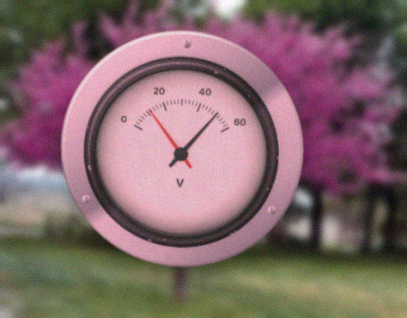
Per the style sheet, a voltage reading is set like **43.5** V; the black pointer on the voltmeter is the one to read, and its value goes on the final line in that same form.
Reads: **50** V
